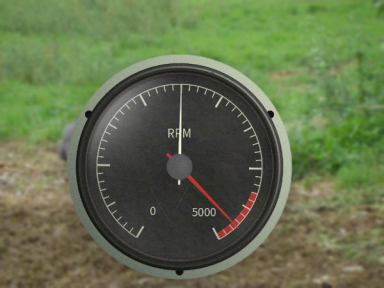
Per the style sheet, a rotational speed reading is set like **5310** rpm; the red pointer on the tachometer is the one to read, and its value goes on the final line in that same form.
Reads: **4750** rpm
